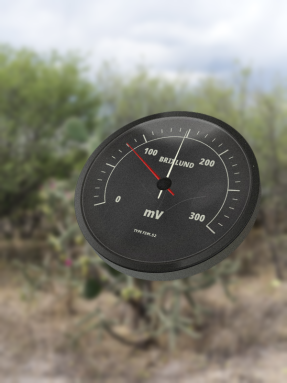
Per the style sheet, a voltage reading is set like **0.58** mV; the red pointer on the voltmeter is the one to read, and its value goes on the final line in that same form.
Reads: **80** mV
